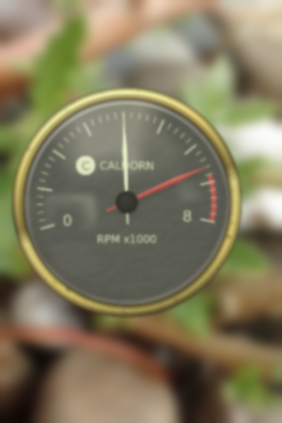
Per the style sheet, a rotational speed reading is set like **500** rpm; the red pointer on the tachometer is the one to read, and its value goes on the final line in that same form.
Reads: **6600** rpm
